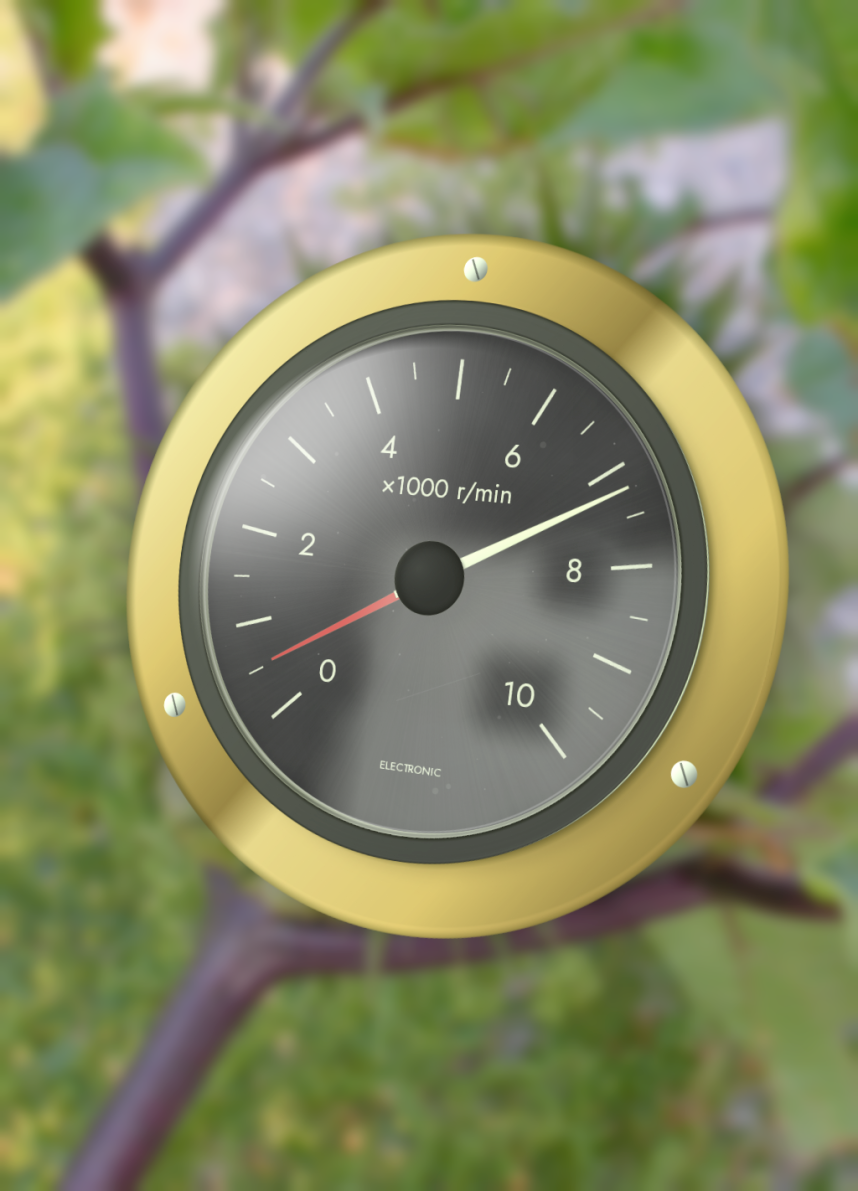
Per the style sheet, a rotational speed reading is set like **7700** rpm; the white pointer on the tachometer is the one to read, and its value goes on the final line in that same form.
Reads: **7250** rpm
